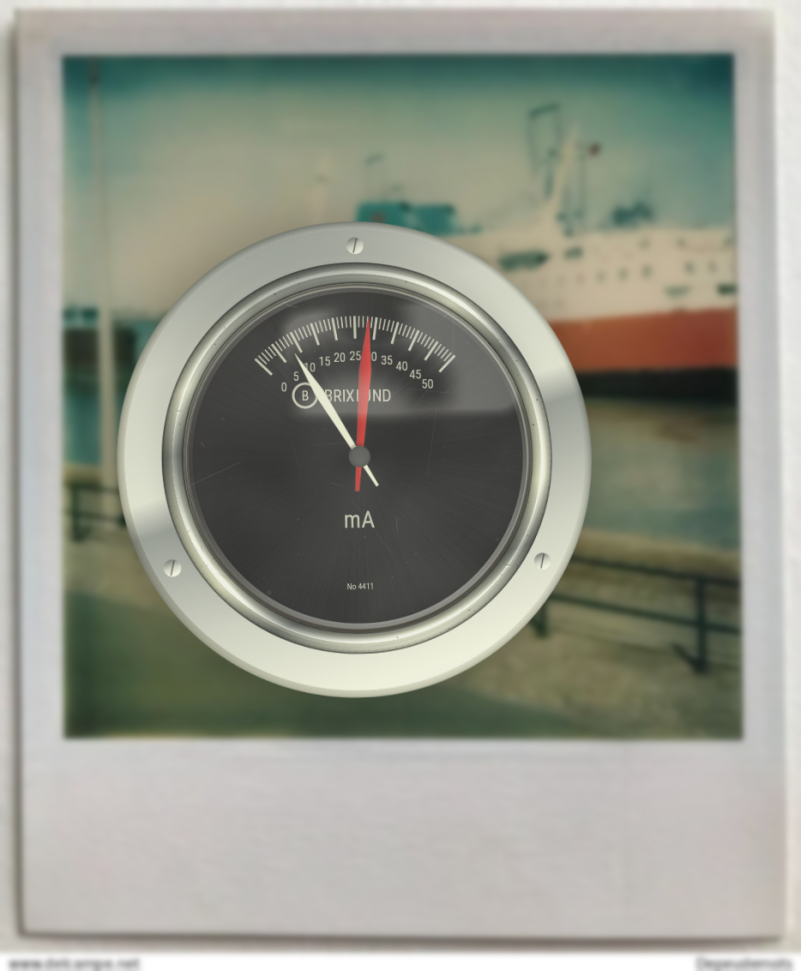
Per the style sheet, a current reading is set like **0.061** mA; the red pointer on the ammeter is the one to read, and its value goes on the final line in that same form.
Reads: **28** mA
